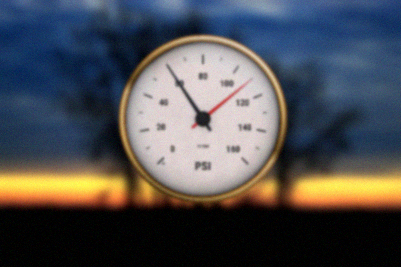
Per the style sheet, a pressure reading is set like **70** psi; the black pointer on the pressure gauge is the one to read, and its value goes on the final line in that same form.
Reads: **60** psi
